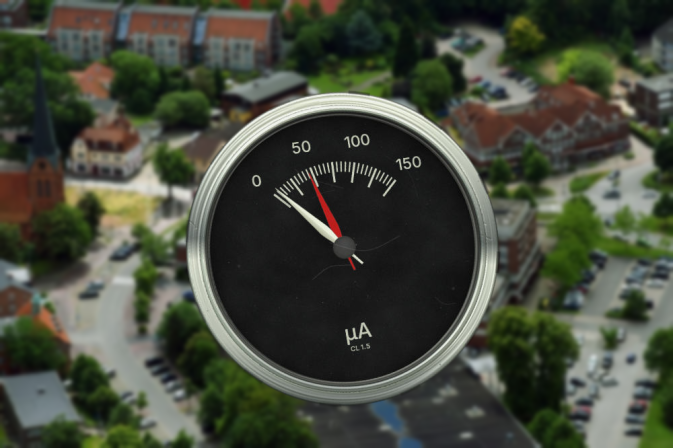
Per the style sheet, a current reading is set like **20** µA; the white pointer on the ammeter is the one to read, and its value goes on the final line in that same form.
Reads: **5** µA
